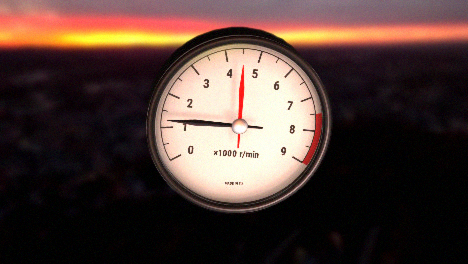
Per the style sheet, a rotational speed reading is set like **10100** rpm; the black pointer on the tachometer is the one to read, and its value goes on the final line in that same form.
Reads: **1250** rpm
